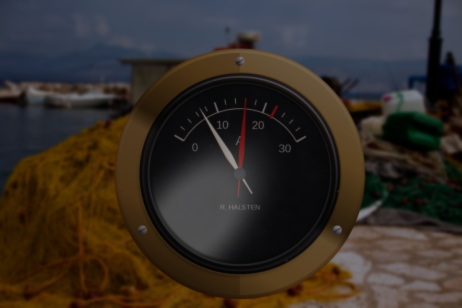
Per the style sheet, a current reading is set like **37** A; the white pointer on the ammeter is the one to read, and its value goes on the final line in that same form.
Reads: **7** A
